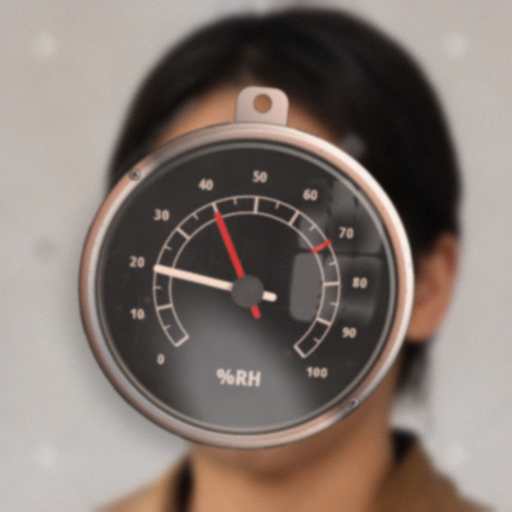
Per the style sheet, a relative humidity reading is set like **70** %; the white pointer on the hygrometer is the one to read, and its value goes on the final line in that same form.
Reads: **20** %
